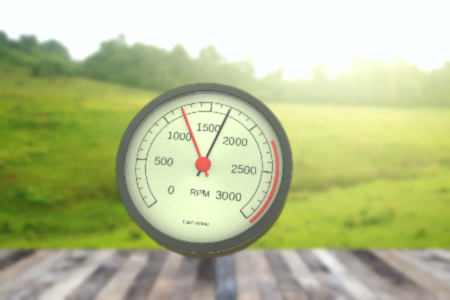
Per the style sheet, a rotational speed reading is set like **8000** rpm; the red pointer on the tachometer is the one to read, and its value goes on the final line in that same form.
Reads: **1200** rpm
